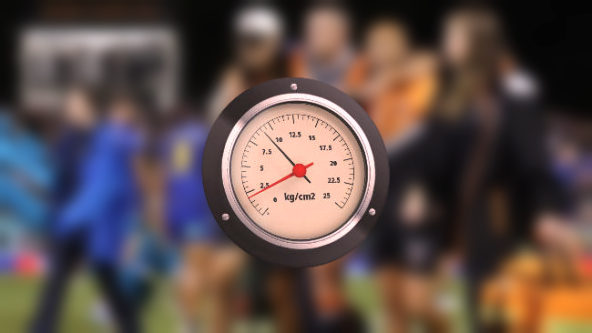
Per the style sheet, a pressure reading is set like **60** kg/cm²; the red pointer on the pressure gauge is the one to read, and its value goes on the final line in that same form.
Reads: **2** kg/cm²
